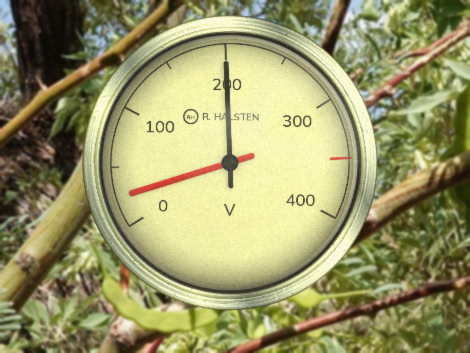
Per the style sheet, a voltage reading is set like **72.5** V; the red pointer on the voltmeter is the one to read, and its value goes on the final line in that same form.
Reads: **25** V
